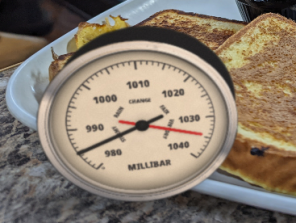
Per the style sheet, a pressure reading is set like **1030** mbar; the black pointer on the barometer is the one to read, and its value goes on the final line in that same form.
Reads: **985** mbar
